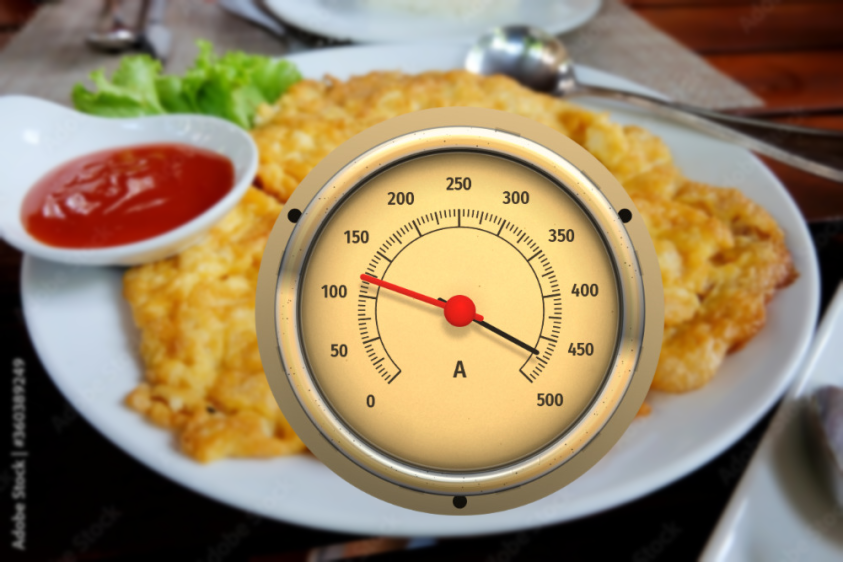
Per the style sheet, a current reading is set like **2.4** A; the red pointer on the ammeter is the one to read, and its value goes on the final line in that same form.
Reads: **120** A
